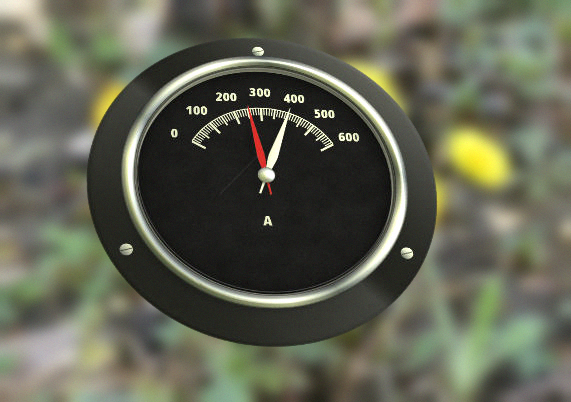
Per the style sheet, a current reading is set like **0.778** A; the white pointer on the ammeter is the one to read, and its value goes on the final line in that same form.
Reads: **400** A
